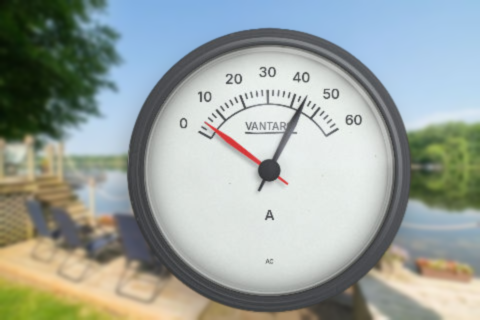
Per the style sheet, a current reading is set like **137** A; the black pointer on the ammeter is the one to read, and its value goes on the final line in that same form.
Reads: **44** A
